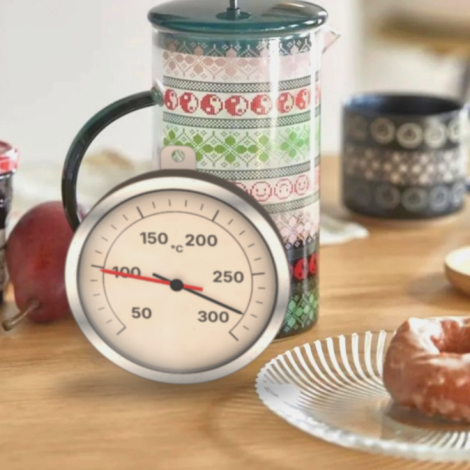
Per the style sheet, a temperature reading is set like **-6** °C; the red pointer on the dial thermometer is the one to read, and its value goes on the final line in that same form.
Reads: **100** °C
